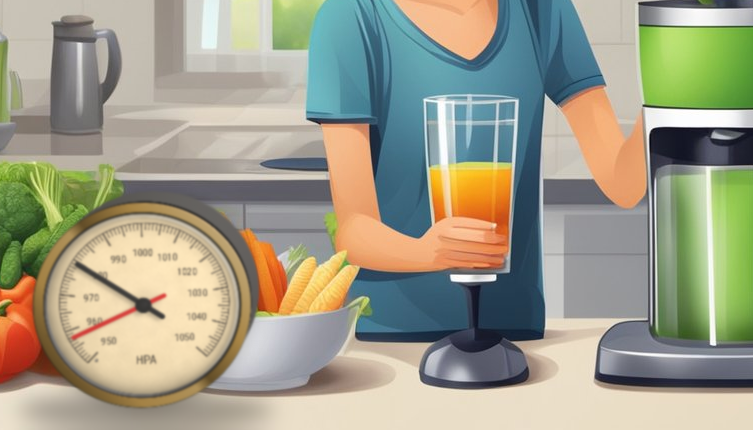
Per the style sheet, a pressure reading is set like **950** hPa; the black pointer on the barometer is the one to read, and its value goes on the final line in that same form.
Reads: **980** hPa
